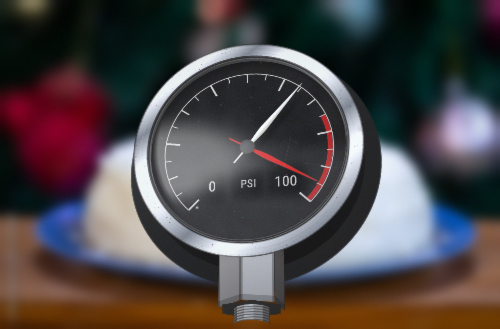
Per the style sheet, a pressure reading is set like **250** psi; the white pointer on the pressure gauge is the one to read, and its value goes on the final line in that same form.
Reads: **65** psi
